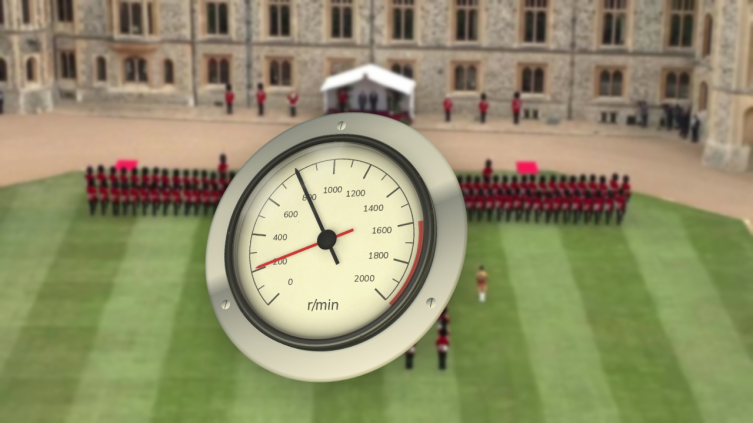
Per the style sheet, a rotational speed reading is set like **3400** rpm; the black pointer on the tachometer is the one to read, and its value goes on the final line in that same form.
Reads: **800** rpm
